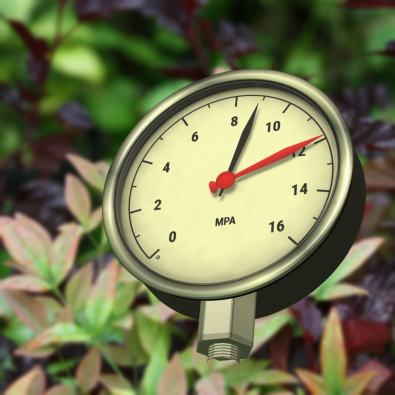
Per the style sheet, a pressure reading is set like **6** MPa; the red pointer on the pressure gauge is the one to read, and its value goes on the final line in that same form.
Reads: **12** MPa
